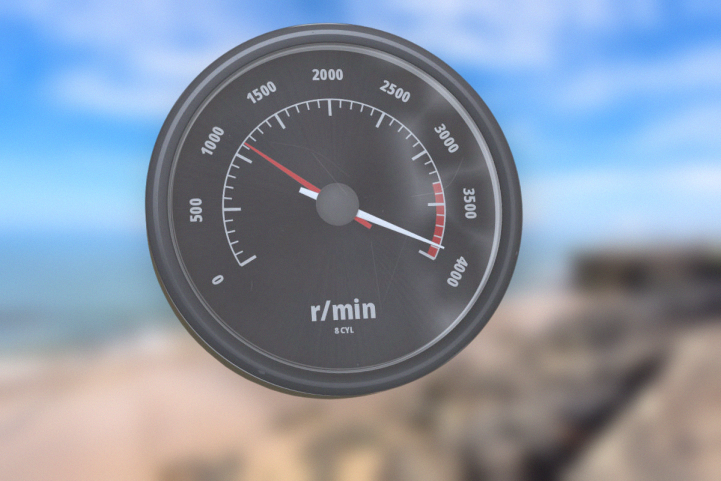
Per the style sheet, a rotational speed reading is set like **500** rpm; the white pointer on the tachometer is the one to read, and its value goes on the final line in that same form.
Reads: **3900** rpm
